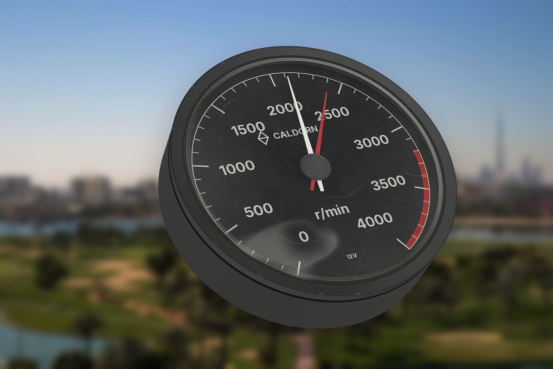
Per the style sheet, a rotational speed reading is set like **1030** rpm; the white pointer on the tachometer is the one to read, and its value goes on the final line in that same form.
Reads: **2100** rpm
